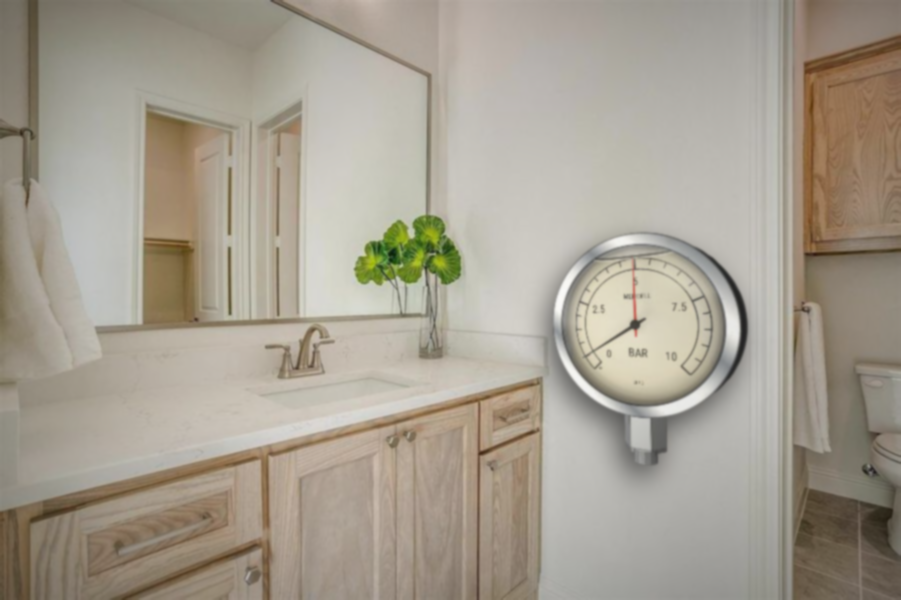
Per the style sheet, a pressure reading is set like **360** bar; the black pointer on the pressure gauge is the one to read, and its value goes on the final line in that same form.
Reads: **0.5** bar
